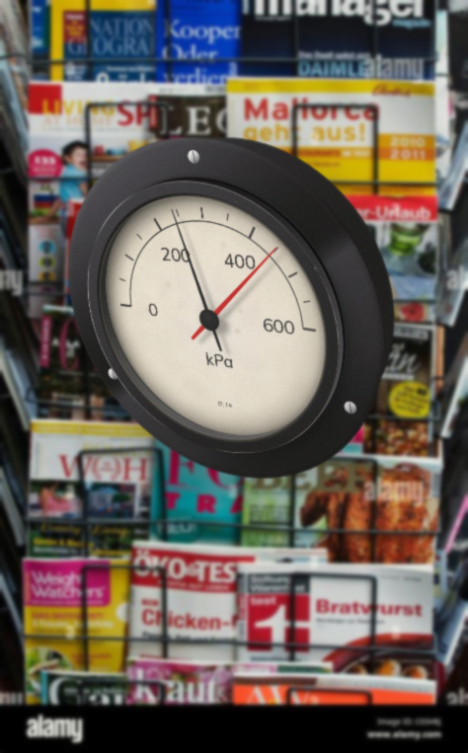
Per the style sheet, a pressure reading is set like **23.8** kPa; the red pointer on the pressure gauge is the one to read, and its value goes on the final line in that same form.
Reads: **450** kPa
